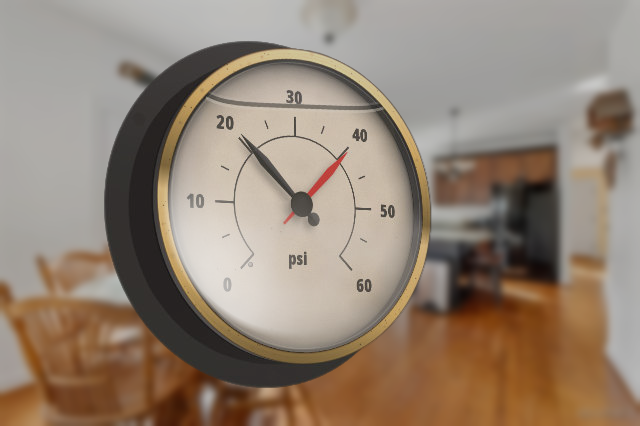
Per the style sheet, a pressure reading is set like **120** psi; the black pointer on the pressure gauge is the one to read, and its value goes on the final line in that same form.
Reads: **20** psi
